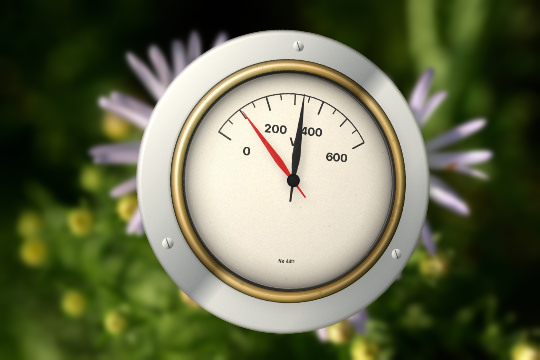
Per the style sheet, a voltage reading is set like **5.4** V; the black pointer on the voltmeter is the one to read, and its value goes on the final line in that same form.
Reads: **325** V
